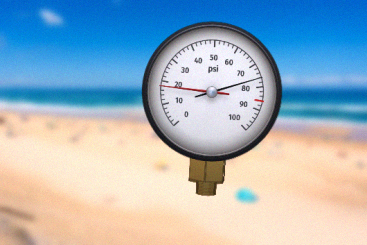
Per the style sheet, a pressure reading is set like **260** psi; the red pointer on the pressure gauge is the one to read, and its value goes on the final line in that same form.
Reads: **18** psi
